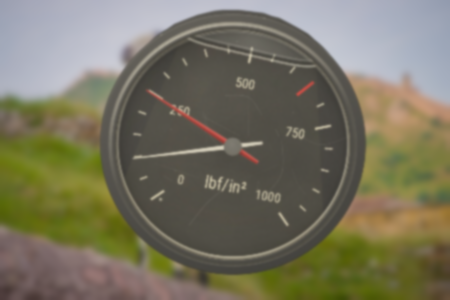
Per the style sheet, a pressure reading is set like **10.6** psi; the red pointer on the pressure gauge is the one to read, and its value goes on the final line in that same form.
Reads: **250** psi
